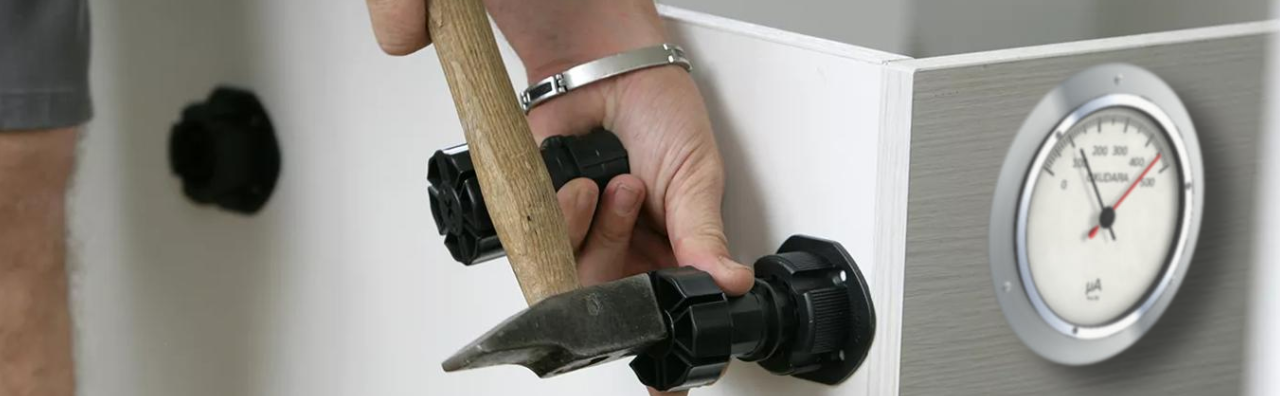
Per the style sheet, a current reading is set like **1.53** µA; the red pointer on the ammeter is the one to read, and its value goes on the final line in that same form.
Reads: **450** µA
